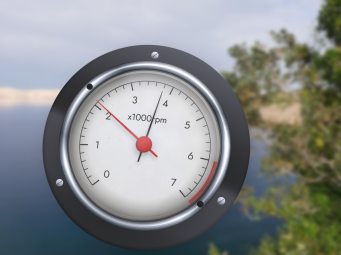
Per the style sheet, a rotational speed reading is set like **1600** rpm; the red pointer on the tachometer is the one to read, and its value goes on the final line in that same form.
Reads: **2100** rpm
